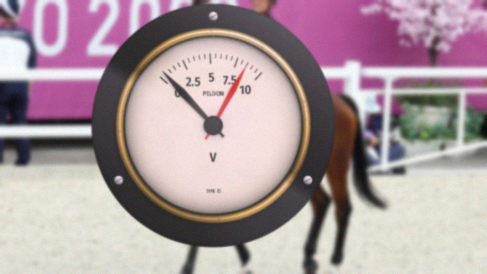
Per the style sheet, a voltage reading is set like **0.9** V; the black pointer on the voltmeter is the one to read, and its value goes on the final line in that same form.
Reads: **0.5** V
